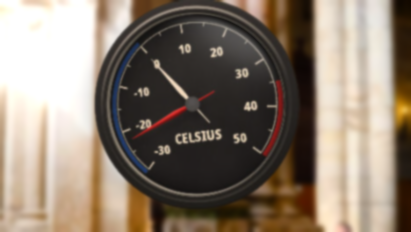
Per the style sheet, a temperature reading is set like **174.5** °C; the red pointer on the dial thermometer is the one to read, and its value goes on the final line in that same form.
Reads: **-22.5** °C
